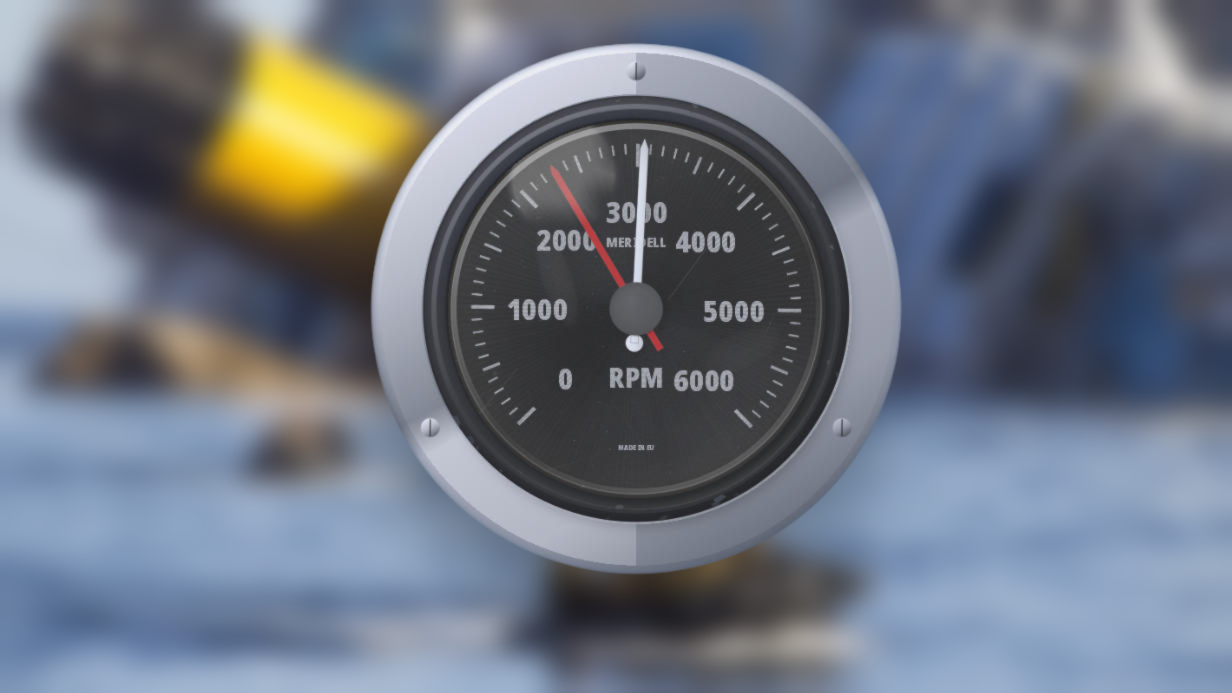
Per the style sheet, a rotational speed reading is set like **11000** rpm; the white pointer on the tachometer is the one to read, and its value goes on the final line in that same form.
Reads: **3050** rpm
